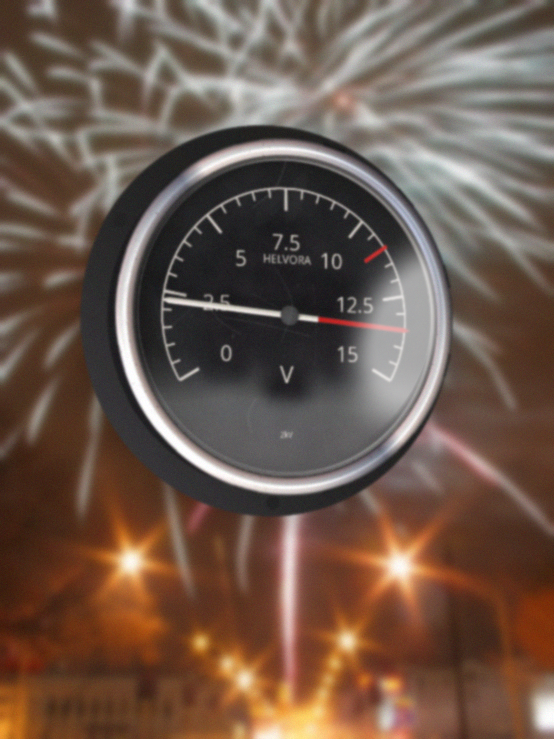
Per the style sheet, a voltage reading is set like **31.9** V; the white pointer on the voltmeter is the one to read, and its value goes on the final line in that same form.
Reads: **2.25** V
